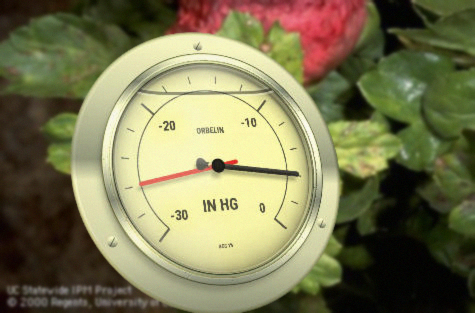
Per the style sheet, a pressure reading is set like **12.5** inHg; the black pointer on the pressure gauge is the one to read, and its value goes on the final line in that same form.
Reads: **-4** inHg
